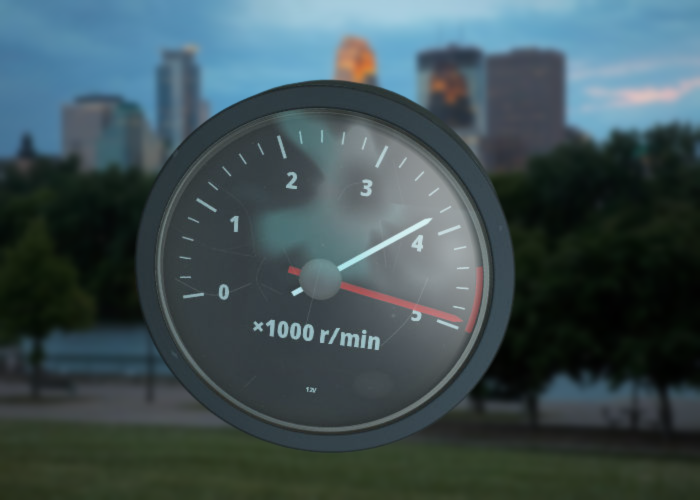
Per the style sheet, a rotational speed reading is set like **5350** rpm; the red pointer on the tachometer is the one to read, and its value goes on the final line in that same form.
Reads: **4900** rpm
